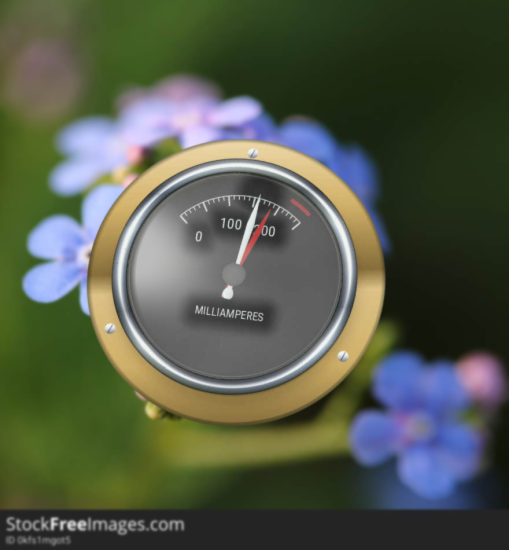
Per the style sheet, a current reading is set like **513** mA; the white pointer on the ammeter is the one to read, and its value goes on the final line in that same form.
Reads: **160** mA
